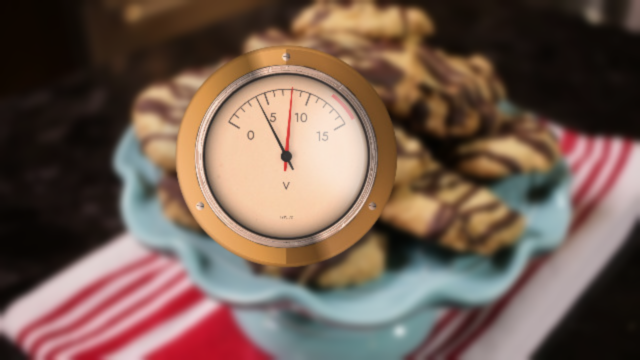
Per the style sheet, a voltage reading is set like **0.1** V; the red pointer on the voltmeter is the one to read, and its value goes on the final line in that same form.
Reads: **8** V
